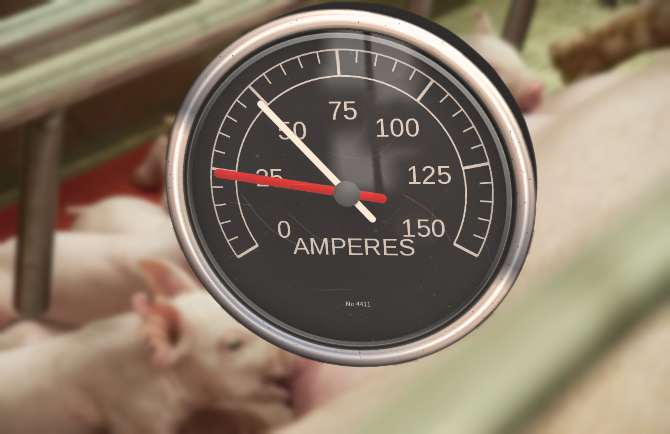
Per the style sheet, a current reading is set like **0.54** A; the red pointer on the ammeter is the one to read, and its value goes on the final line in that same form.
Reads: **25** A
